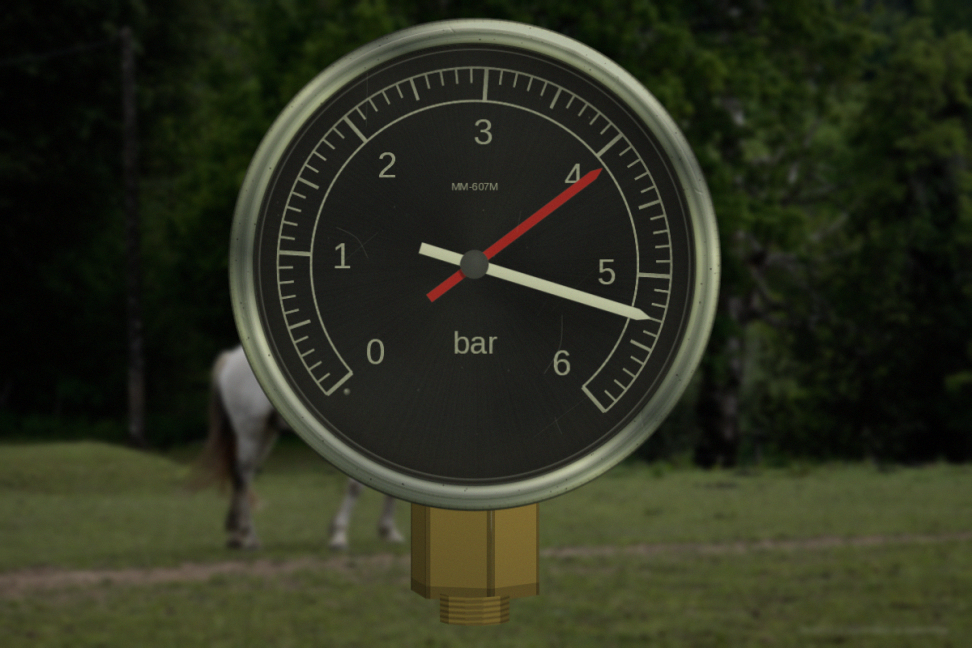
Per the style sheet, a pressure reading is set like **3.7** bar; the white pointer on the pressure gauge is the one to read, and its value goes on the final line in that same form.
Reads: **5.3** bar
